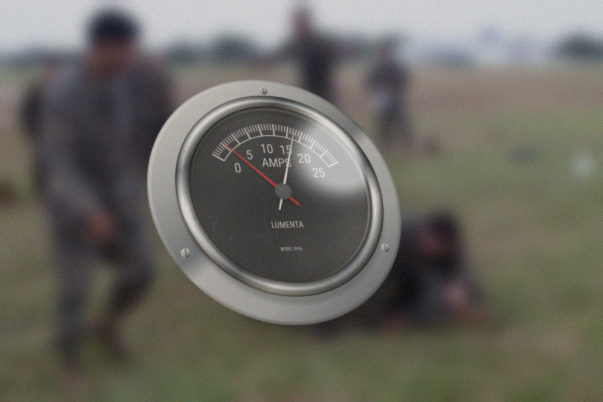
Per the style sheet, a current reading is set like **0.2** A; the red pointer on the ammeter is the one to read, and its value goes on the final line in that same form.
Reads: **2.5** A
